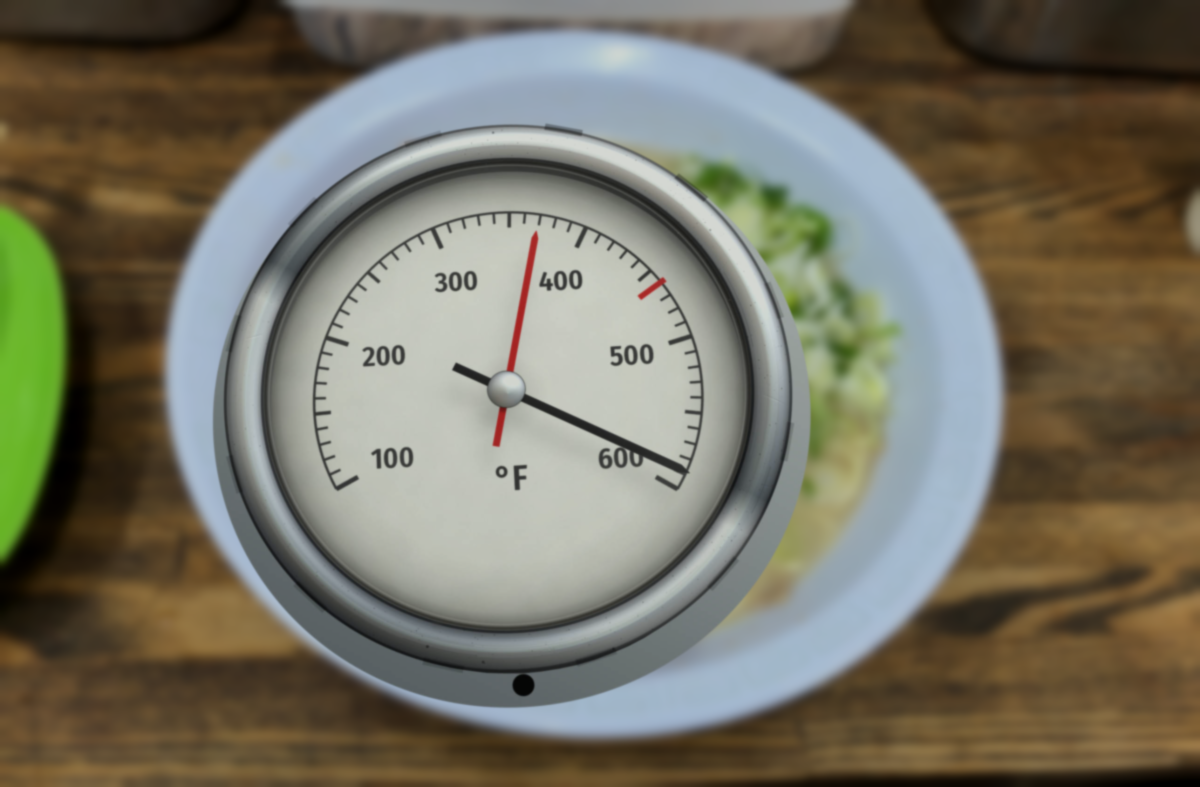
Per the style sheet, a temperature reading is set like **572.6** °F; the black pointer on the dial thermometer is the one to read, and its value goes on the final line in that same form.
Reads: **590** °F
